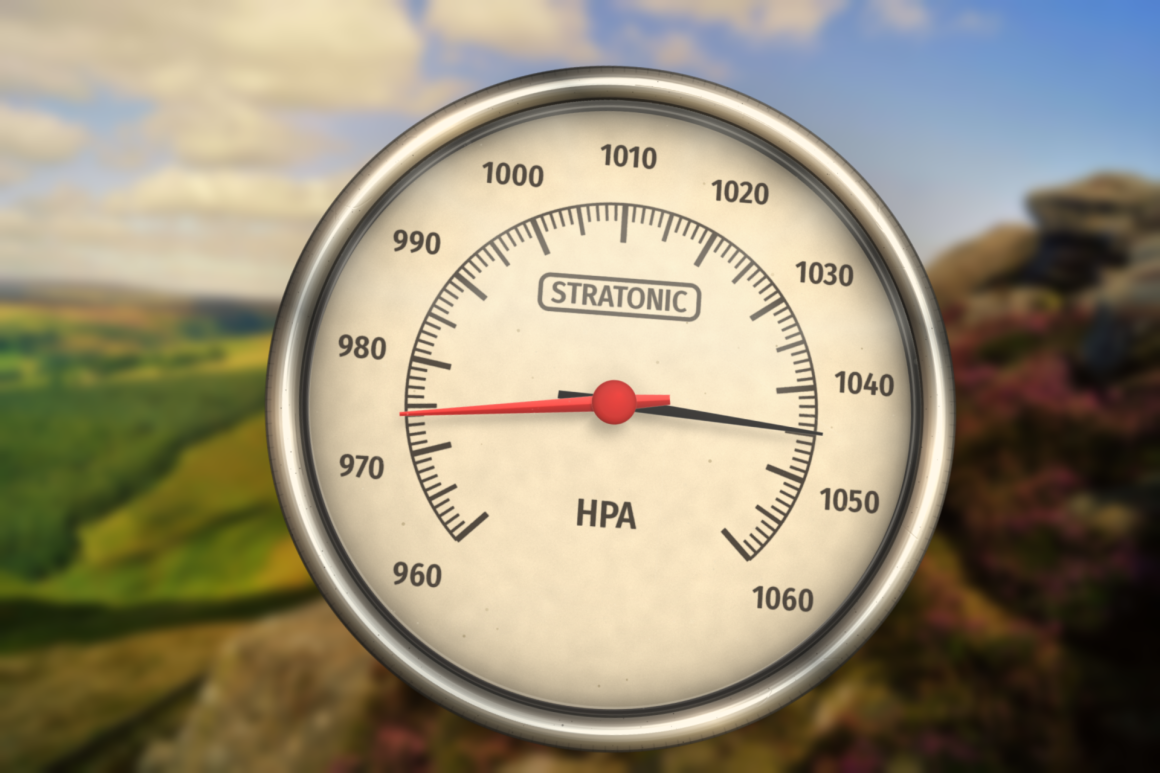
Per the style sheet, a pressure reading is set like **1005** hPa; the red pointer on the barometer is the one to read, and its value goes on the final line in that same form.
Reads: **974** hPa
